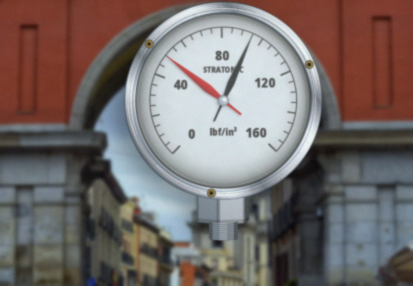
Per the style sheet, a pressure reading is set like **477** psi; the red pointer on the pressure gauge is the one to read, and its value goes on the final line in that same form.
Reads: **50** psi
